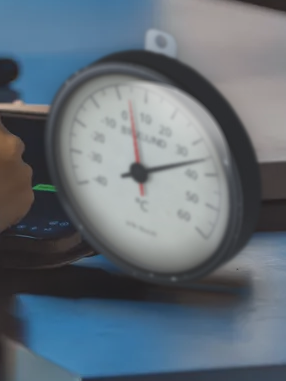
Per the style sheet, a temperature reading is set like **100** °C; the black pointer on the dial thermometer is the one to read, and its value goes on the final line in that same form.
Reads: **35** °C
